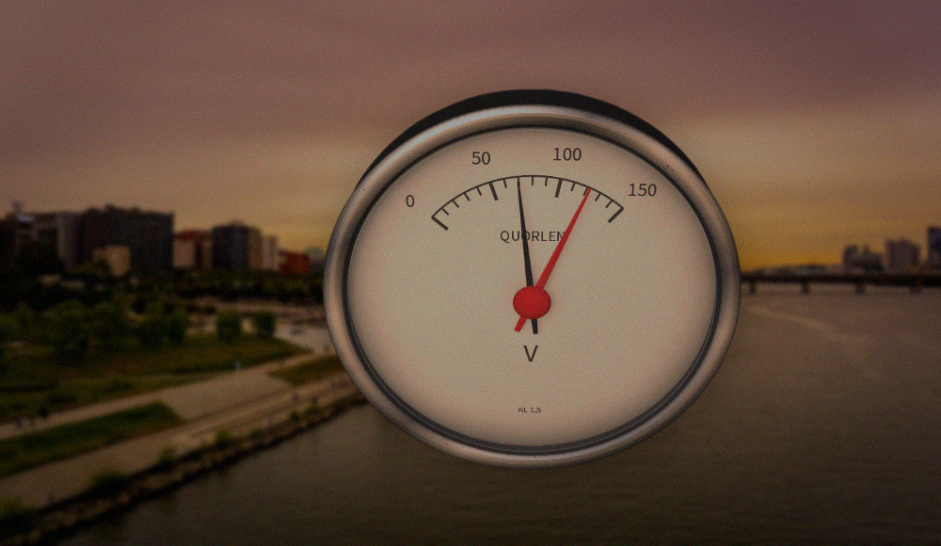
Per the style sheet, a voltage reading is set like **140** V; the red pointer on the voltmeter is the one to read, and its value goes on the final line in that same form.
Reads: **120** V
